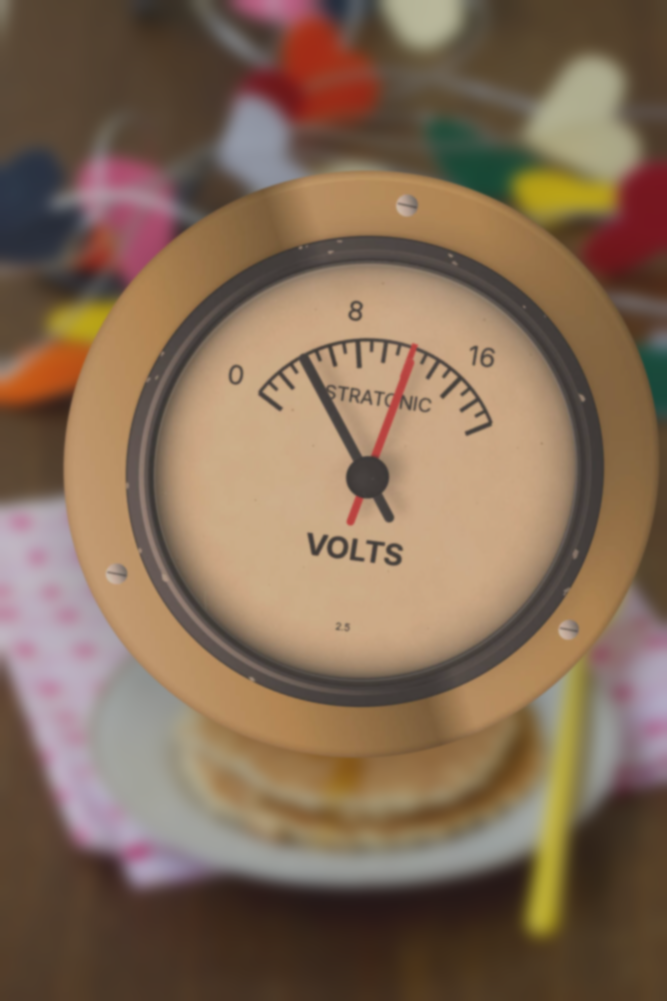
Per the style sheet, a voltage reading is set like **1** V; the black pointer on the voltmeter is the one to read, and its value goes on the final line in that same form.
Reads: **4** V
